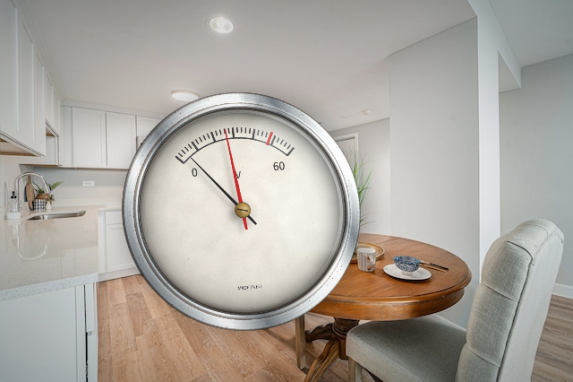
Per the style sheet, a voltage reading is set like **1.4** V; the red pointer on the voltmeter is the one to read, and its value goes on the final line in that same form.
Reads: **26** V
